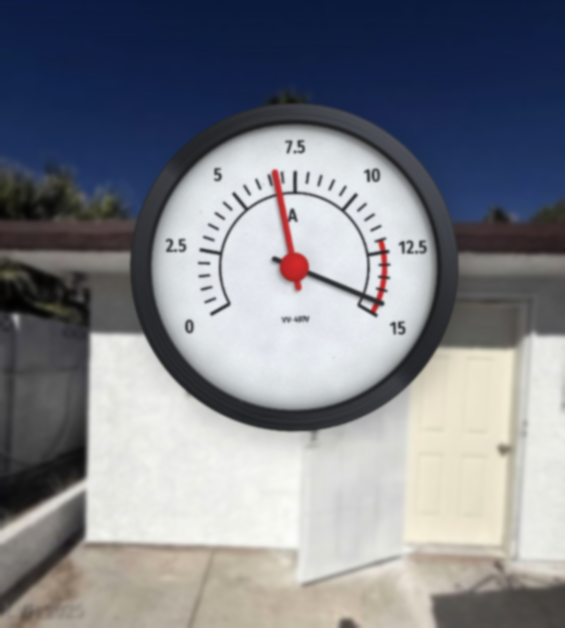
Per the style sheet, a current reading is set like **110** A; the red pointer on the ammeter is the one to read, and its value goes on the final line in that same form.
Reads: **6.75** A
